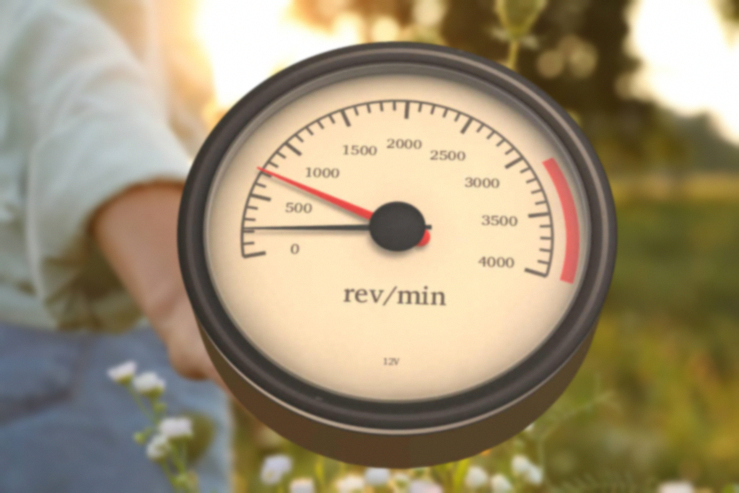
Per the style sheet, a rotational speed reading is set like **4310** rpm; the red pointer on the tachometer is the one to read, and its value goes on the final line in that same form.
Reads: **700** rpm
